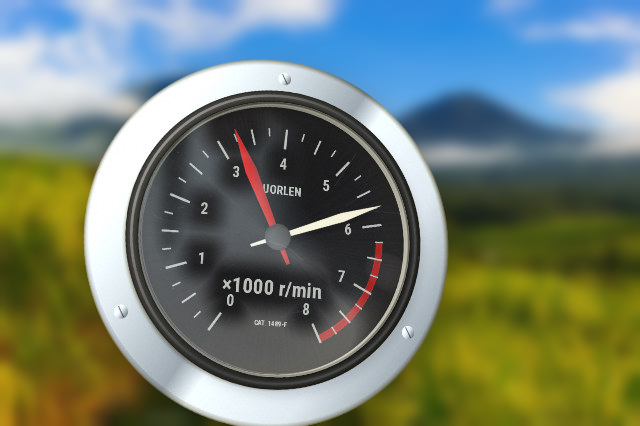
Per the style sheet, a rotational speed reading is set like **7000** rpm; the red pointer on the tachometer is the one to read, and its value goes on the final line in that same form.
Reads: **3250** rpm
